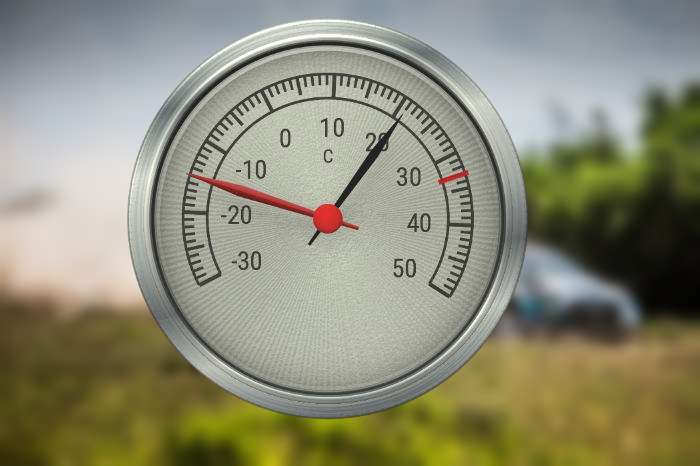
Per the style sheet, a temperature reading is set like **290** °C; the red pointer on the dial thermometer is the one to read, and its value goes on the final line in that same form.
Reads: **-15** °C
